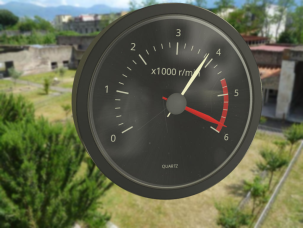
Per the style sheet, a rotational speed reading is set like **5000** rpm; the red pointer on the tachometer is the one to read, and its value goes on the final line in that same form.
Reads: **5800** rpm
